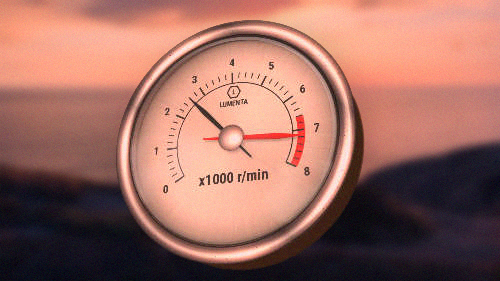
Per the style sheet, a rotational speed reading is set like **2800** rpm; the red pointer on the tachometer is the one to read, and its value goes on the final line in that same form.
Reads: **7200** rpm
